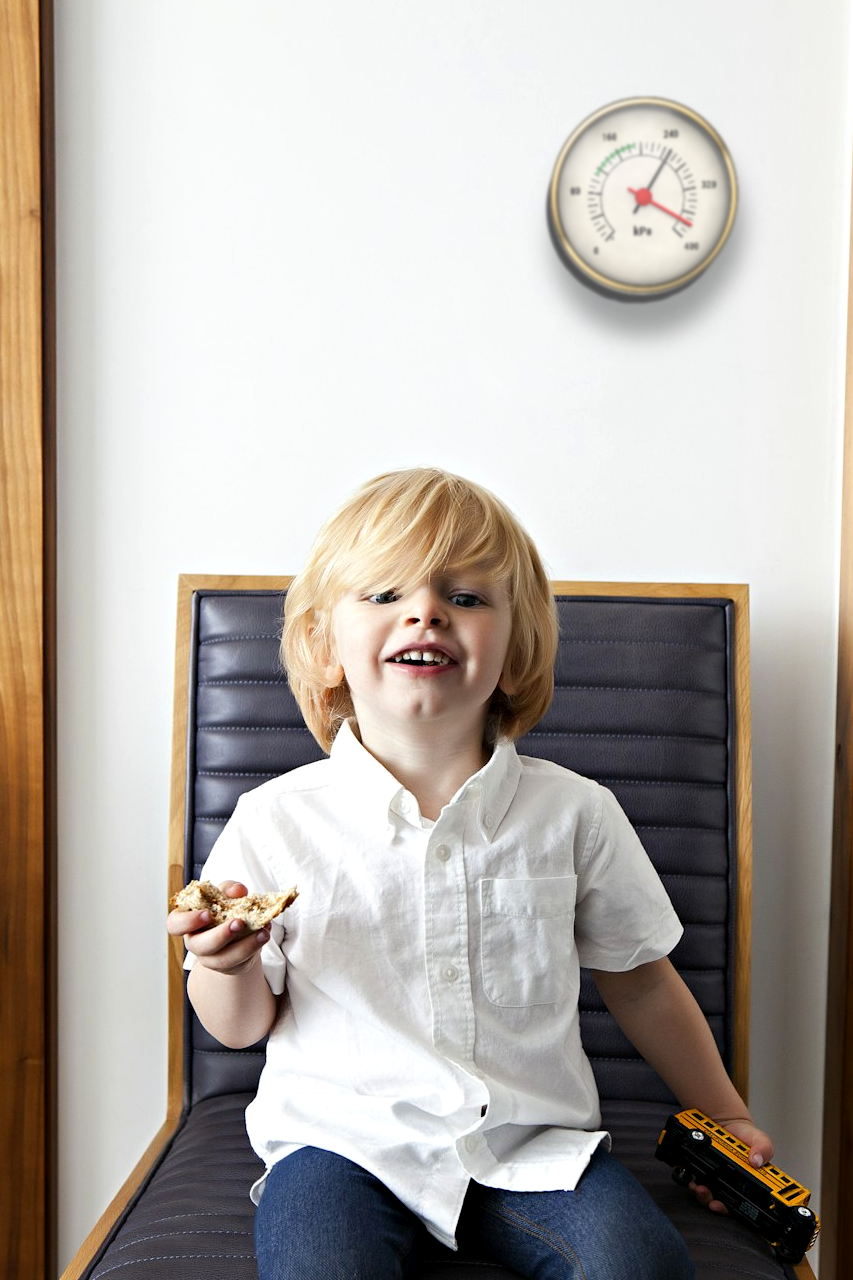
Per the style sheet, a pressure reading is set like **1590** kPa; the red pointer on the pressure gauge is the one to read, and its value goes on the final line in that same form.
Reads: **380** kPa
